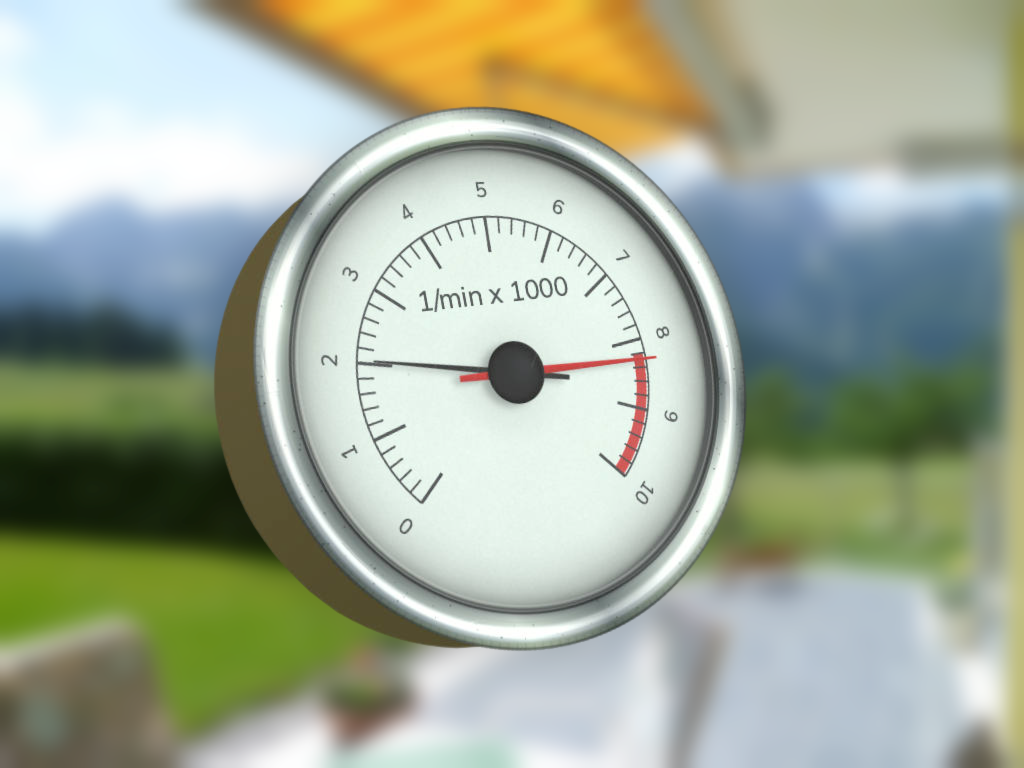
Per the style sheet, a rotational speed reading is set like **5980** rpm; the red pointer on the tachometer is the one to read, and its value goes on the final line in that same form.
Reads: **8300** rpm
